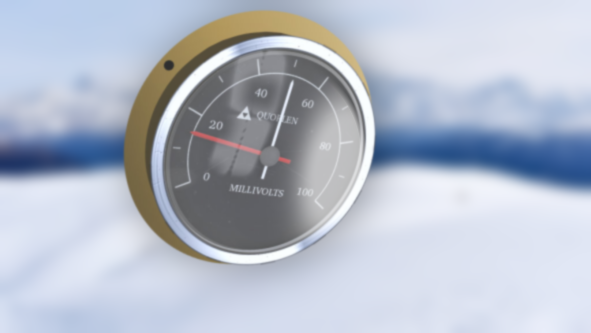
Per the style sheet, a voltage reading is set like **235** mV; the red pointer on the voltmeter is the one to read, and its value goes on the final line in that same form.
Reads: **15** mV
